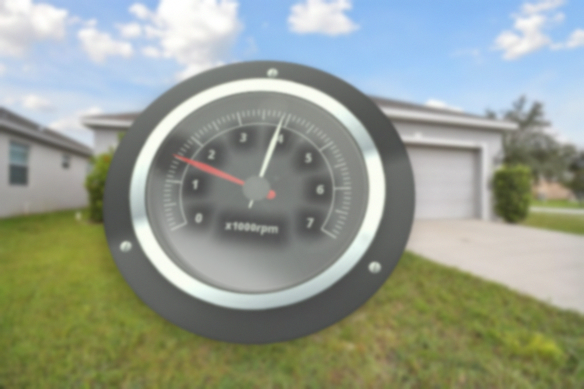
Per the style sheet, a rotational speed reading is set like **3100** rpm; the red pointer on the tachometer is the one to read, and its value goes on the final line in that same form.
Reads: **1500** rpm
